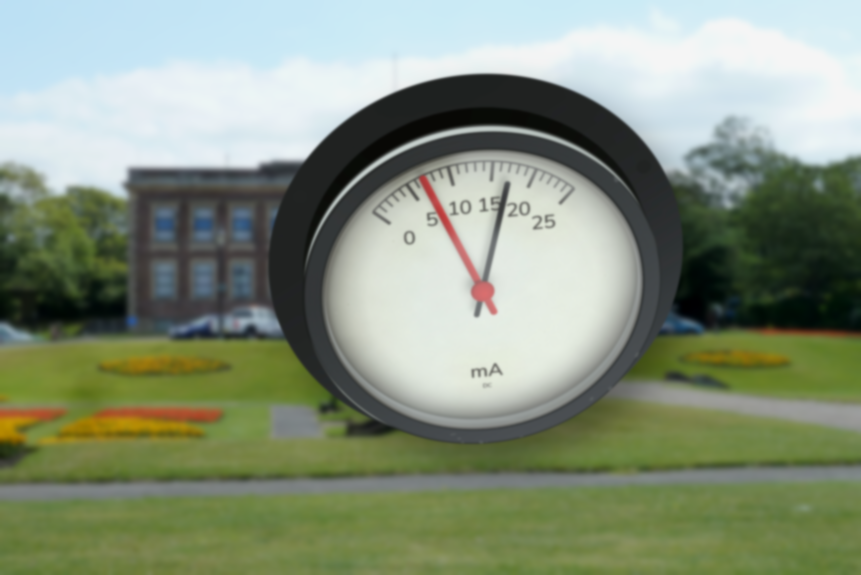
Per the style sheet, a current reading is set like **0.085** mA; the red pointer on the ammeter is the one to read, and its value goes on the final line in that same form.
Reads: **7** mA
